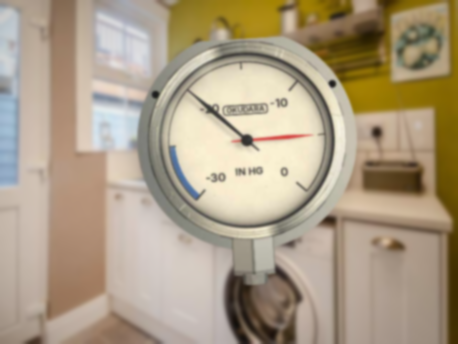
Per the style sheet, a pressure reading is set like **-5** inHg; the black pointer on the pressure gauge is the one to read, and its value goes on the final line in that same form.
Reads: **-20** inHg
